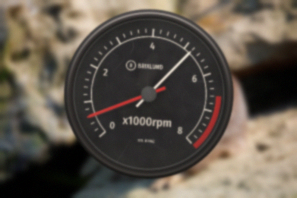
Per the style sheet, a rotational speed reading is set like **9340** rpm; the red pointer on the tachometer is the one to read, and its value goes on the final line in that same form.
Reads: **600** rpm
